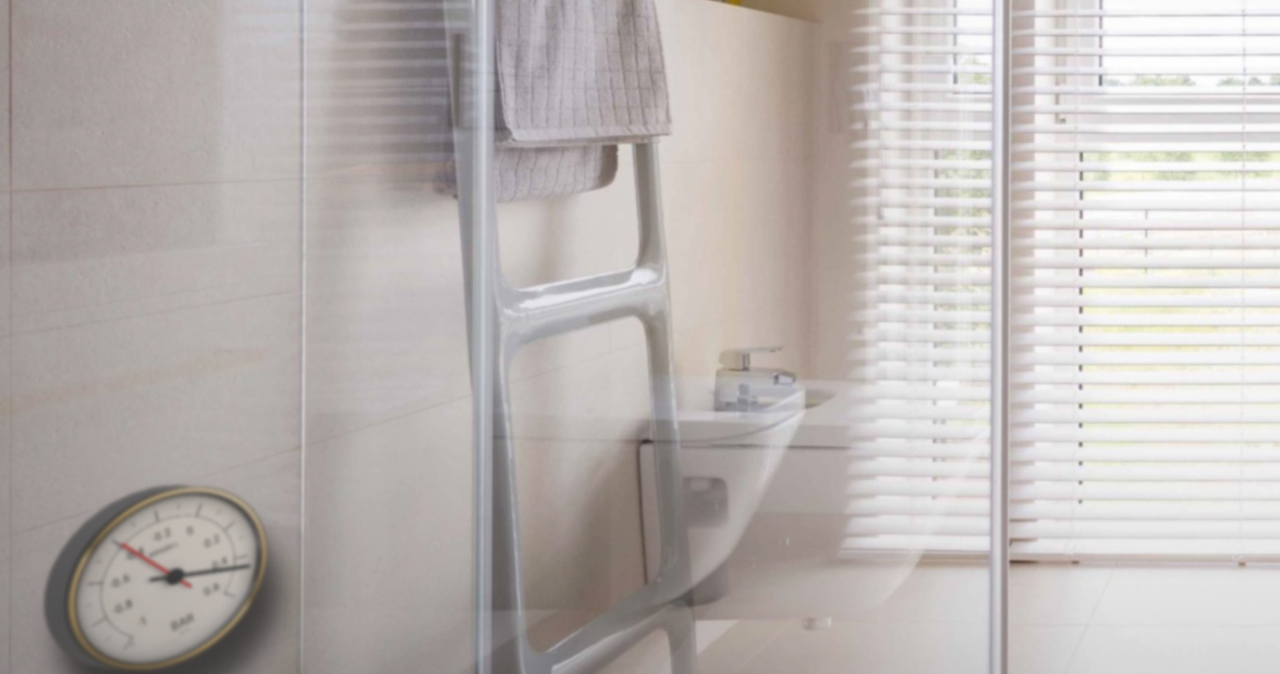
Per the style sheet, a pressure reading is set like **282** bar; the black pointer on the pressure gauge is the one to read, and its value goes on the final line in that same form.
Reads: **0.45** bar
